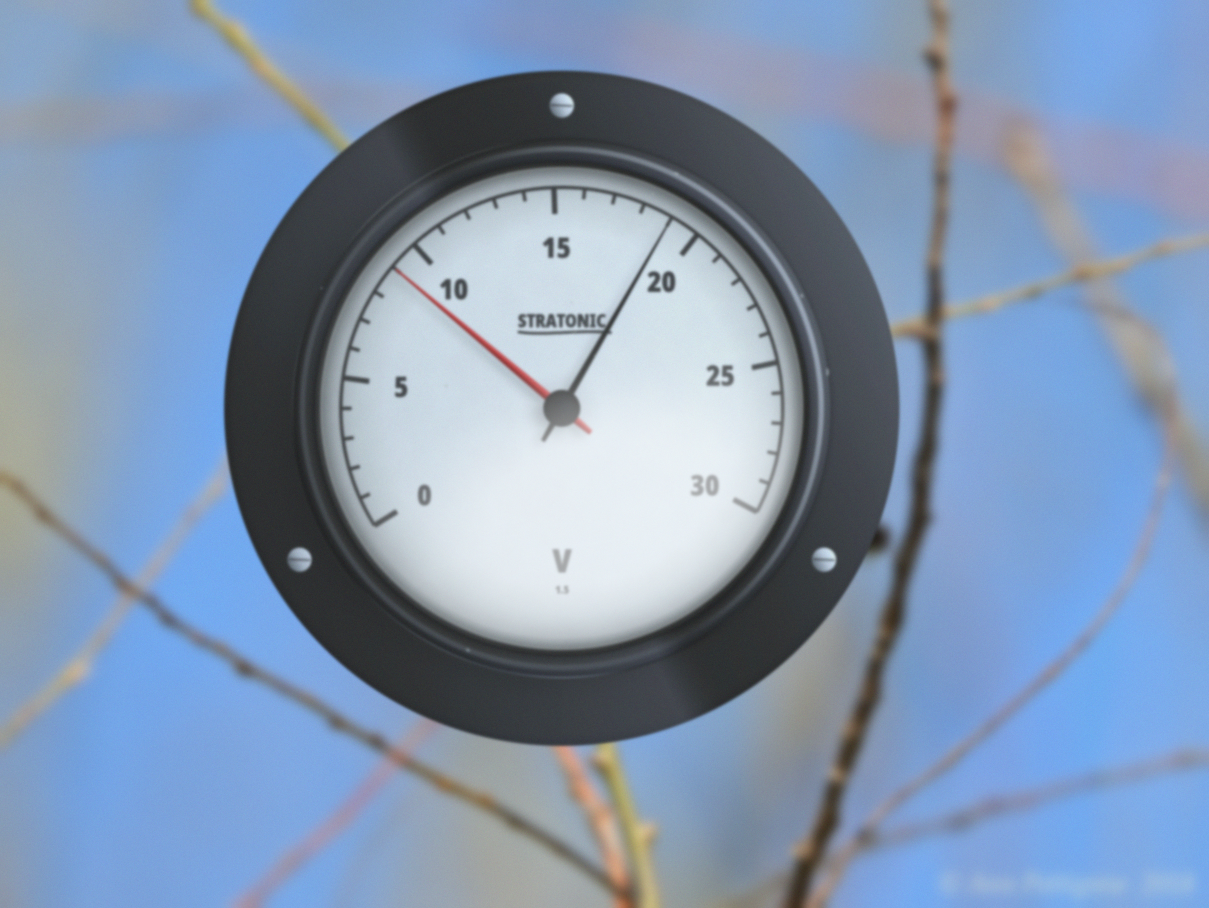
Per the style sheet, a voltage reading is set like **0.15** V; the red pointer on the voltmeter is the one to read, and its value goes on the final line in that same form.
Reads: **9** V
